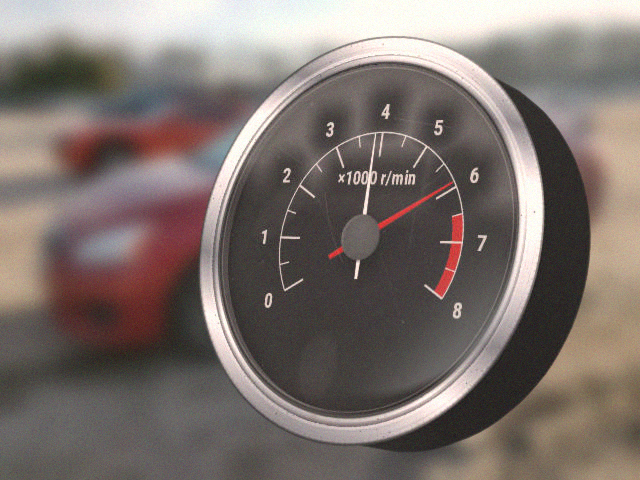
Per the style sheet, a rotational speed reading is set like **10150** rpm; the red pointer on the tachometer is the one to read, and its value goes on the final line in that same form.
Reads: **6000** rpm
